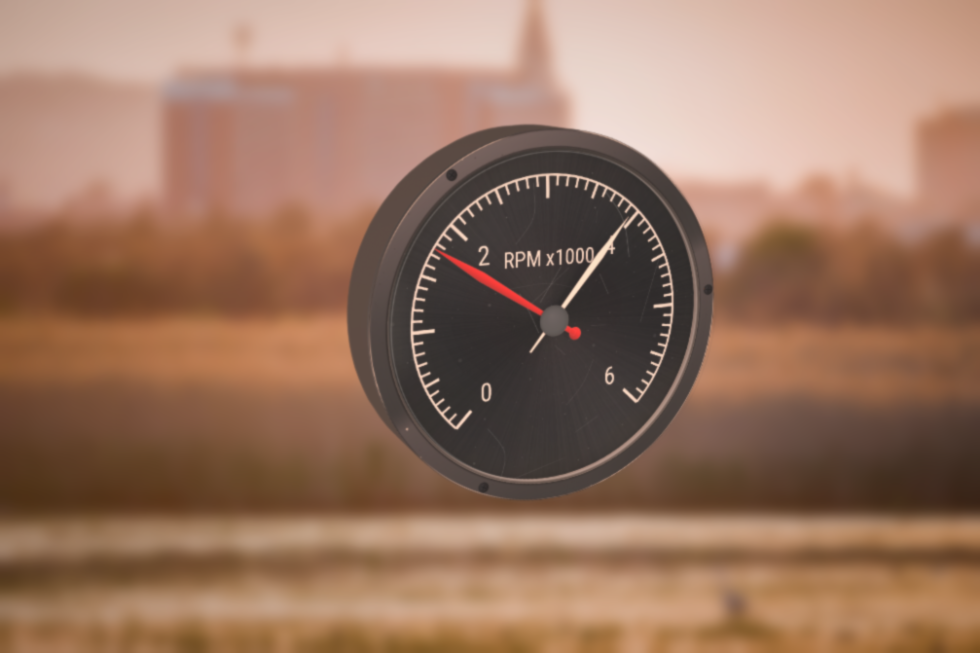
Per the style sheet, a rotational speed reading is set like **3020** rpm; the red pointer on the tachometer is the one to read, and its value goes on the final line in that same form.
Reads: **1750** rpm
